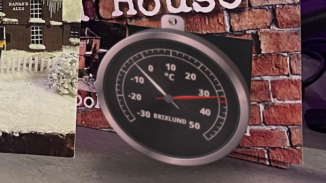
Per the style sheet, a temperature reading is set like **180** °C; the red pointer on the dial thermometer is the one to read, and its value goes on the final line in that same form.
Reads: **32** °C
